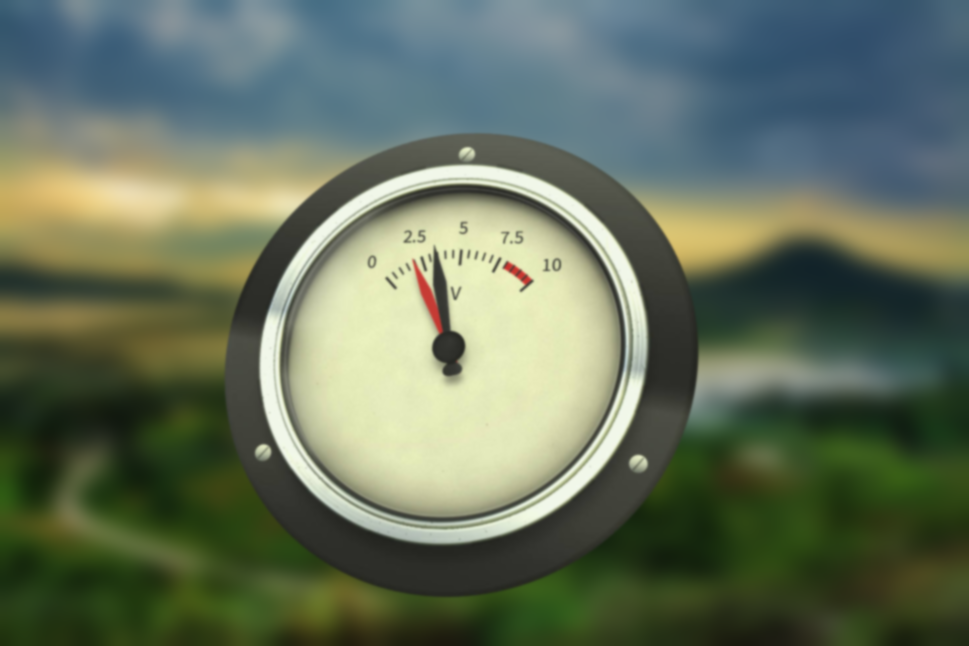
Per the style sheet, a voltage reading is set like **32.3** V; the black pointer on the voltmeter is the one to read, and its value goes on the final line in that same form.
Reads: **3.5** V
